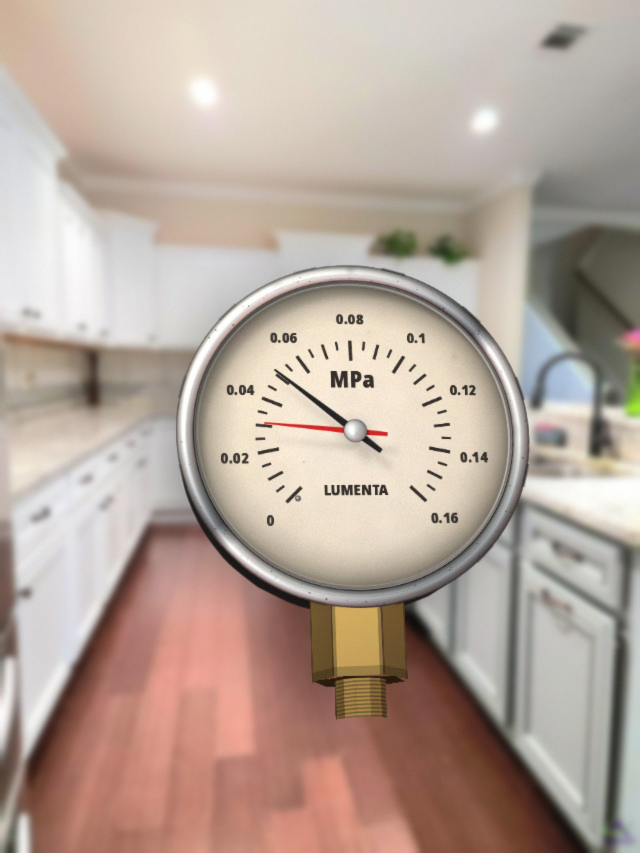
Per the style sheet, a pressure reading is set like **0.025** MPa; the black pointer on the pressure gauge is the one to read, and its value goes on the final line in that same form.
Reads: **0.05** MPa
